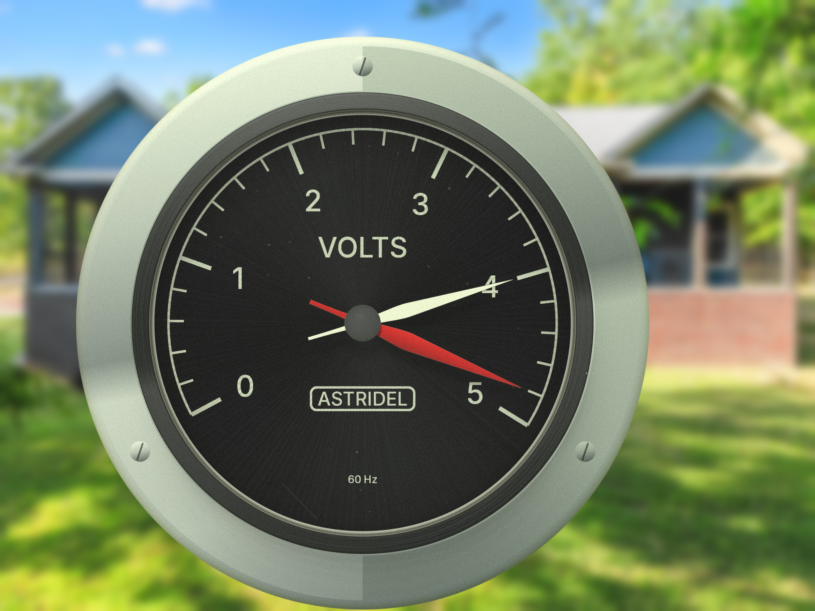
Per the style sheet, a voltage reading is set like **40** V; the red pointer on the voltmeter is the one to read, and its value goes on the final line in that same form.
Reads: **4.8** V
